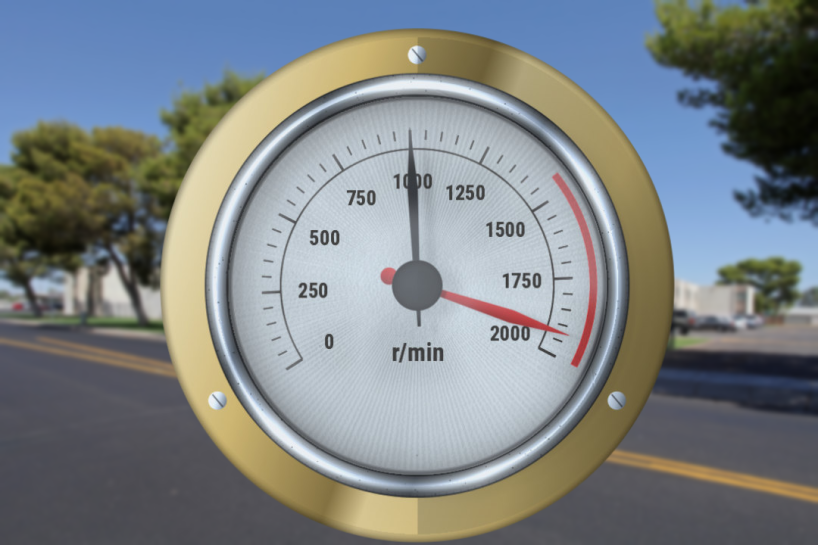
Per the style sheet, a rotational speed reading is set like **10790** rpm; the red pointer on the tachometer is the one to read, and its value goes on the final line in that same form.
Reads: **1925** rpm
